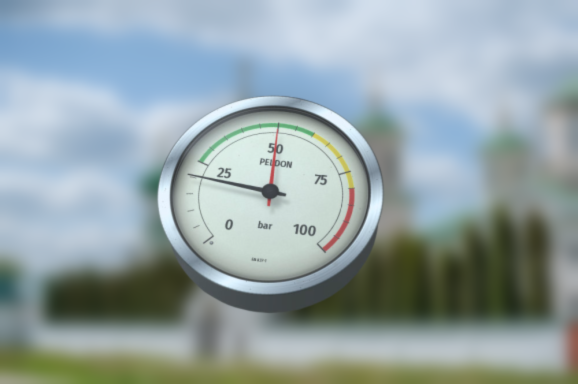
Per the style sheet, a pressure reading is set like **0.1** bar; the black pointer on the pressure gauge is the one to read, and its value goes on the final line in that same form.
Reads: **20** bar
